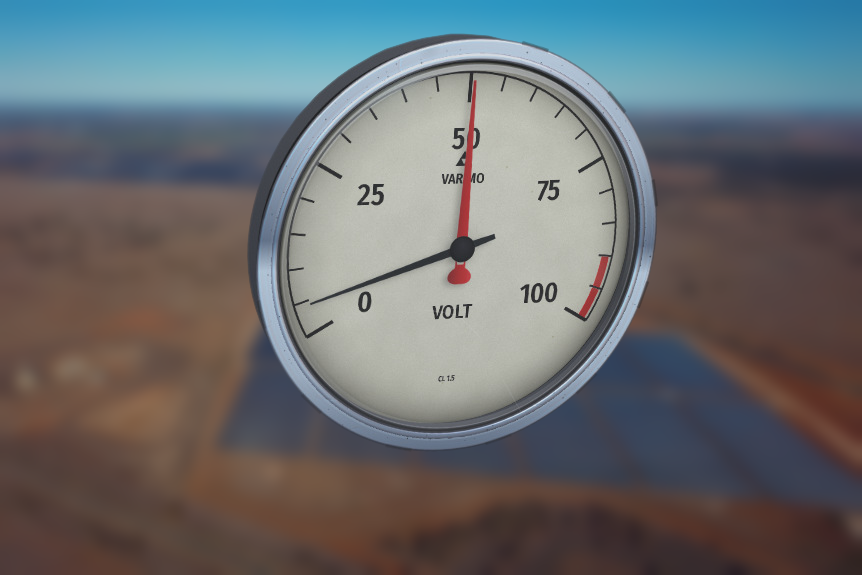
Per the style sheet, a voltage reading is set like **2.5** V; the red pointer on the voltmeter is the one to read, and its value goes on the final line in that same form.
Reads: **50** V
